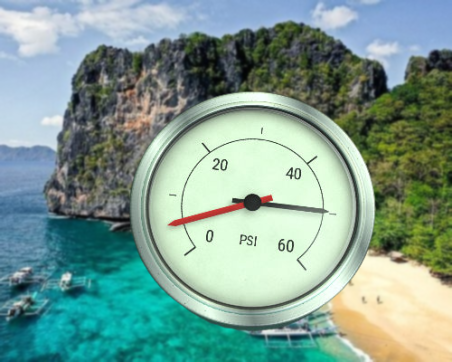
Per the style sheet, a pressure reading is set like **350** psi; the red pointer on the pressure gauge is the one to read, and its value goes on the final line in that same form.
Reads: **5** psi
